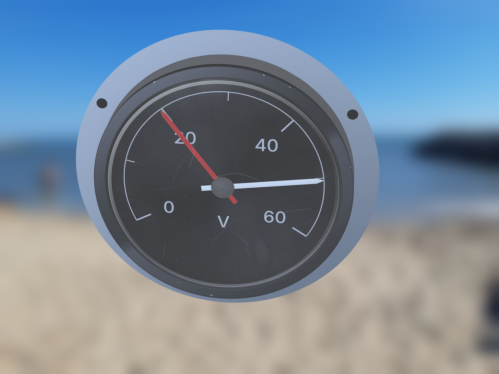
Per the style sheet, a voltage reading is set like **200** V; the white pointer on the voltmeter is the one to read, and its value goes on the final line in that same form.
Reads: **50** V
